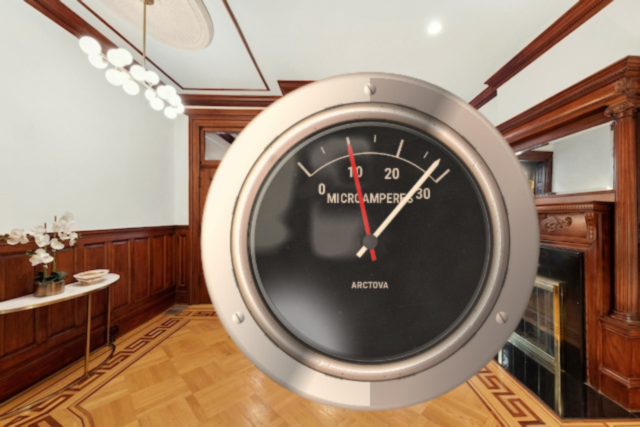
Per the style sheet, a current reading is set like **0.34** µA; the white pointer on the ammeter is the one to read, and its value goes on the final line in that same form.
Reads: **27.5** µA
